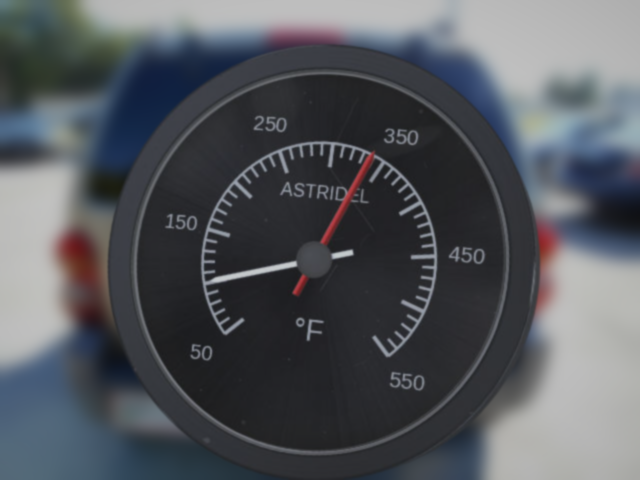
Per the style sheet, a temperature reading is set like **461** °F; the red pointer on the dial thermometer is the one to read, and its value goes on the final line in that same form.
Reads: **340** °F
